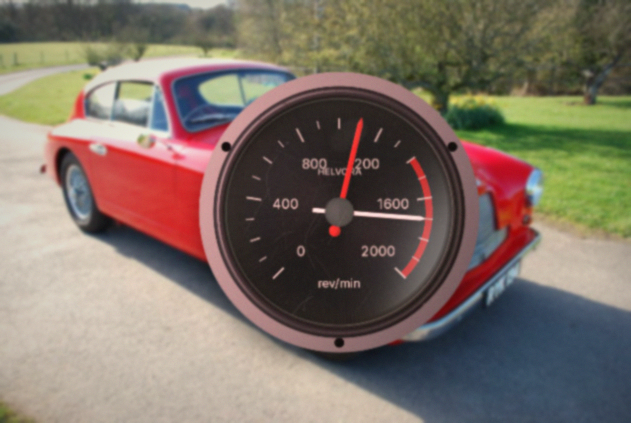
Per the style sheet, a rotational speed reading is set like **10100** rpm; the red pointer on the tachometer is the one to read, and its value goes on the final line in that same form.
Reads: **1100** rpm
